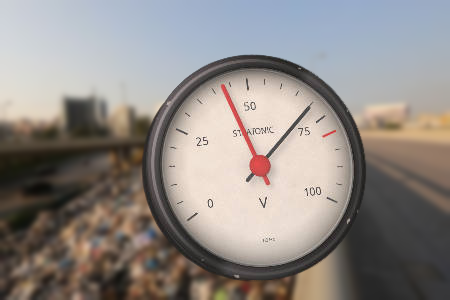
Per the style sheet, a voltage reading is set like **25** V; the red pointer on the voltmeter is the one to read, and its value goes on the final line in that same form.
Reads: **42.5** V
